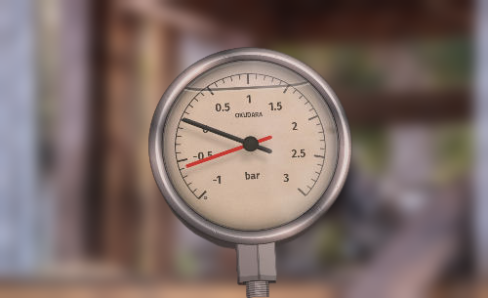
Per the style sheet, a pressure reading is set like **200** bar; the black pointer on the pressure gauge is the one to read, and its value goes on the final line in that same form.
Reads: **0** bar
